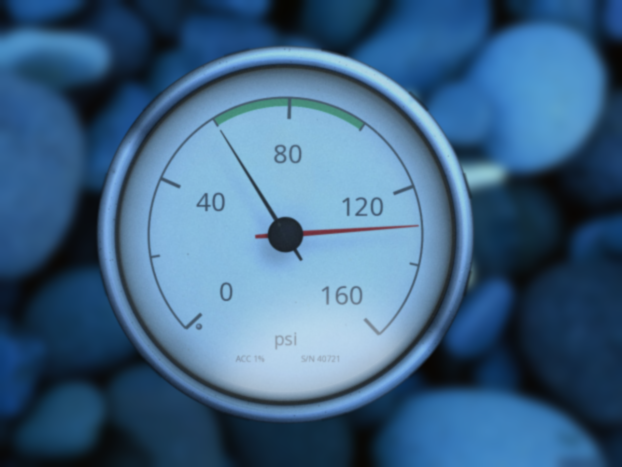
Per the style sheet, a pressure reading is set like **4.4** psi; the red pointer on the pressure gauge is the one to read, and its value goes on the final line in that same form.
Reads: **130** psi
